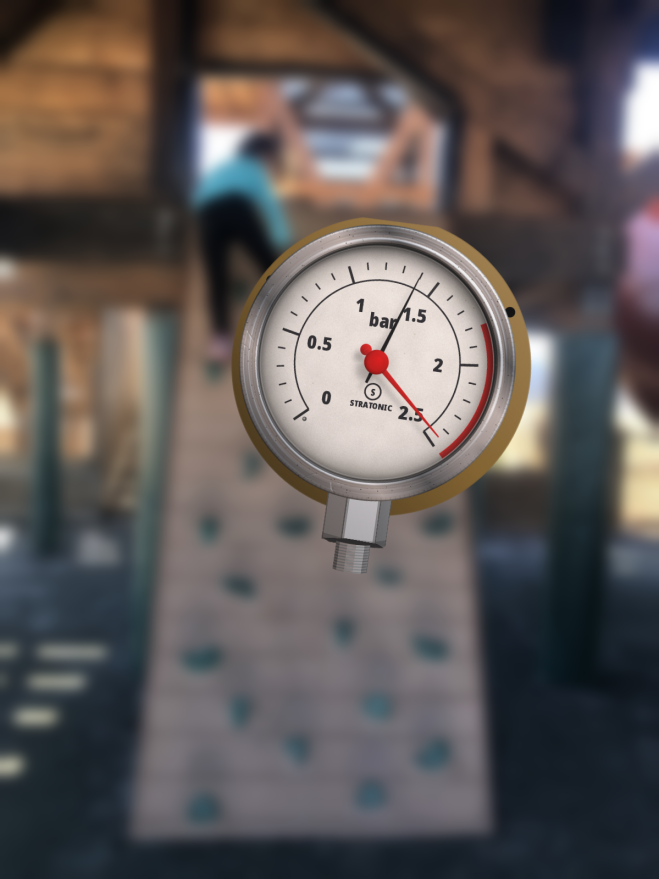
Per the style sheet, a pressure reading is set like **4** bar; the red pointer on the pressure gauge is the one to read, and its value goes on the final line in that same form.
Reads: **2.45** bar
